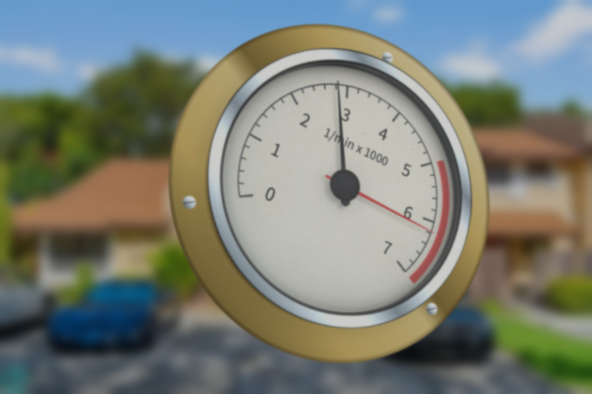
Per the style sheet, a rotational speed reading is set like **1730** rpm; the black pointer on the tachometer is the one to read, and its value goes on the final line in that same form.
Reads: **2800** rpm
